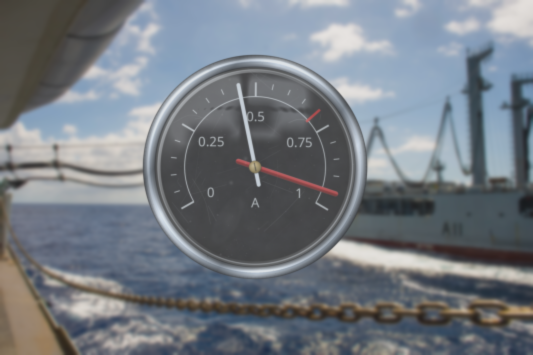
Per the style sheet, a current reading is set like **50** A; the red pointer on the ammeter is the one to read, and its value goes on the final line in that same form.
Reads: **0.95** A
